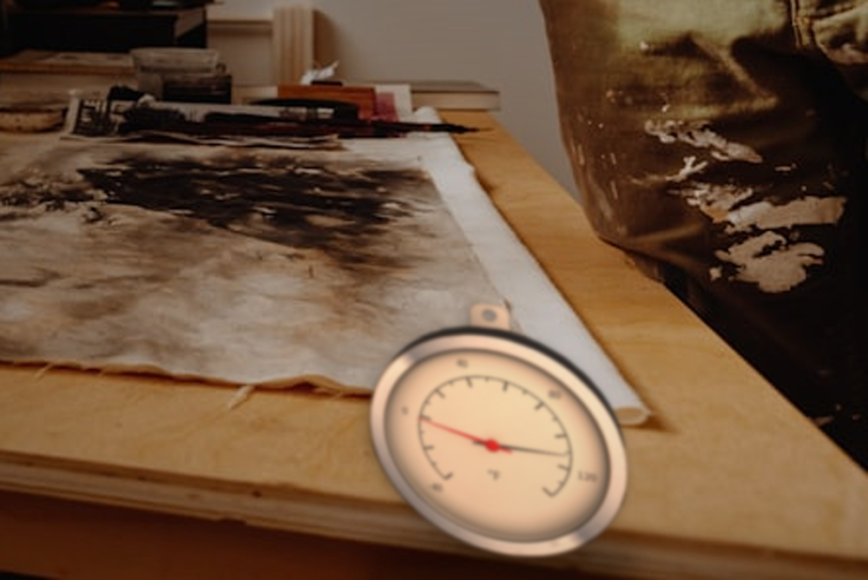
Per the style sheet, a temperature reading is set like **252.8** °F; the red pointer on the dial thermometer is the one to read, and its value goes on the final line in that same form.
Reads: **0** °F
